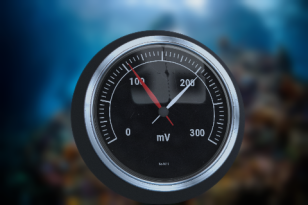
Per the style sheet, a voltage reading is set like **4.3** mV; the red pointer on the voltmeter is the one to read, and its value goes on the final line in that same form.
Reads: **105** mV
